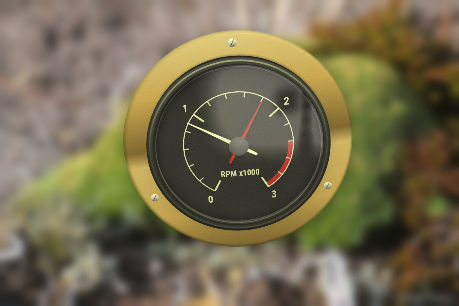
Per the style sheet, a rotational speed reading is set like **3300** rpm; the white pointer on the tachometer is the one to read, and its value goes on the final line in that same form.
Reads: **900** rpm
